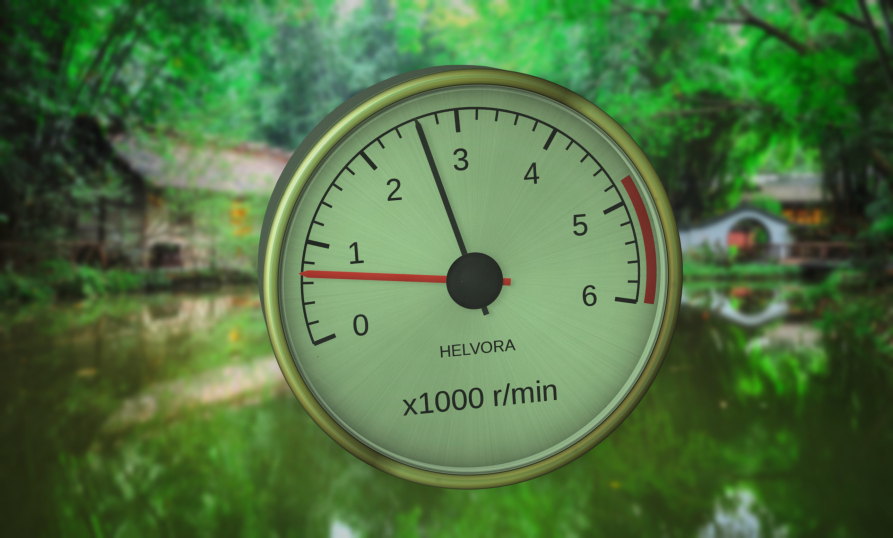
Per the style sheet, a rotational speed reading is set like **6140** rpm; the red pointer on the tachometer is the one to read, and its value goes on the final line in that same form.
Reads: **700** rpm
